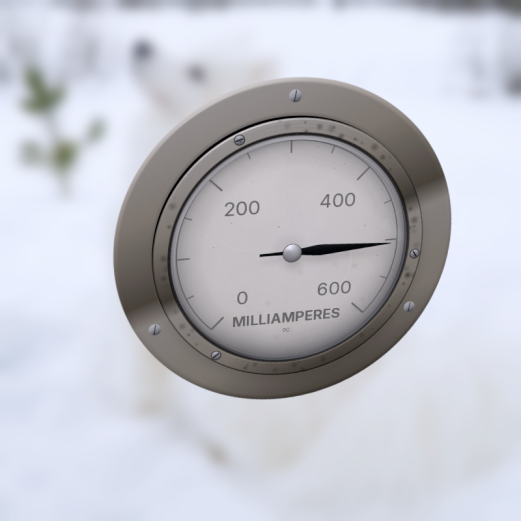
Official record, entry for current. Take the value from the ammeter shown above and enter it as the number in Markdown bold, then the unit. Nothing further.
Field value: **500** mA
